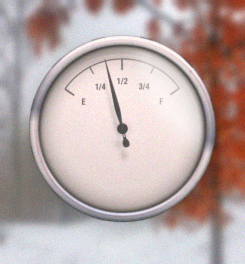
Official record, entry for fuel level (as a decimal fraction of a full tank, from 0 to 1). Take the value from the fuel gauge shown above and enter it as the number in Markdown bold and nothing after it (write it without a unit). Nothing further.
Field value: **0.375**
